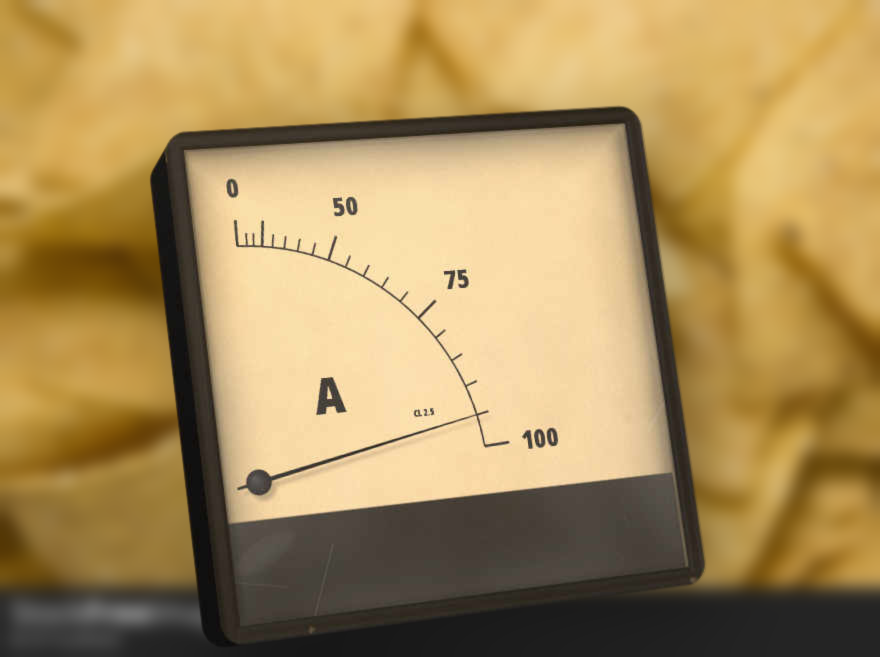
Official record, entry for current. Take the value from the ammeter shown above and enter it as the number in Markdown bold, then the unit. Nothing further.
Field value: **95** A
